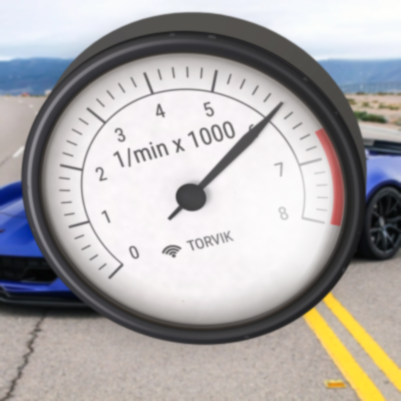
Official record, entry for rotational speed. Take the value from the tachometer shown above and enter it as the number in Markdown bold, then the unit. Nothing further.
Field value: **6000** rpm
